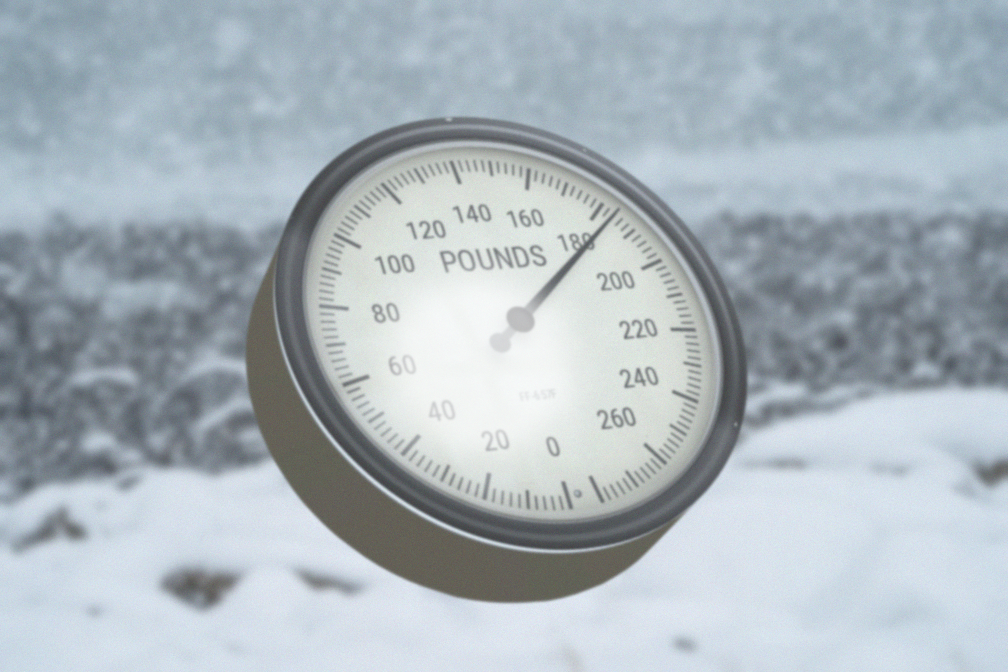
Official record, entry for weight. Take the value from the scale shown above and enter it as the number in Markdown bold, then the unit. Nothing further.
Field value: **184** lb
